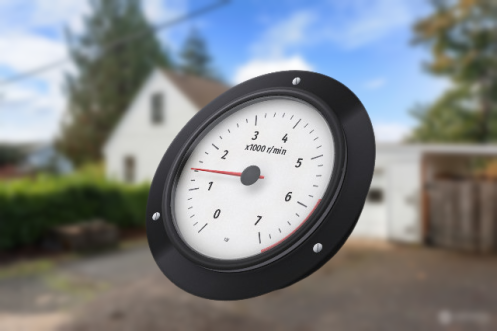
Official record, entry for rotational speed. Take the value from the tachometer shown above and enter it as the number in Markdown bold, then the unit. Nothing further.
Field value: **1400** rpm
